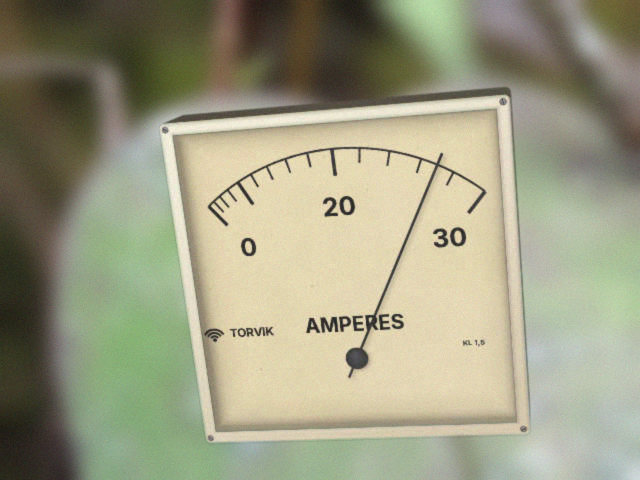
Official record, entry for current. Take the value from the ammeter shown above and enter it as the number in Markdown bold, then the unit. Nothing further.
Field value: **27** A
